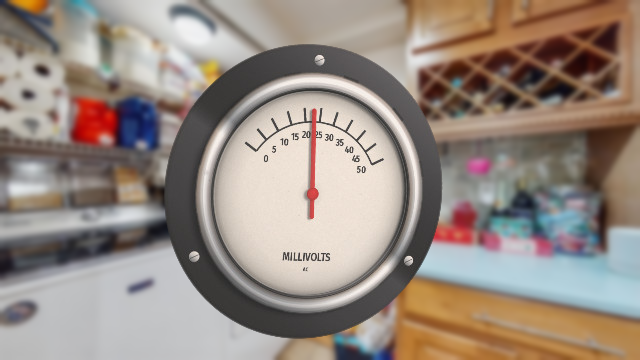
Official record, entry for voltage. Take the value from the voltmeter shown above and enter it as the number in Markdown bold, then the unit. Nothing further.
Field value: **22.5** mV
